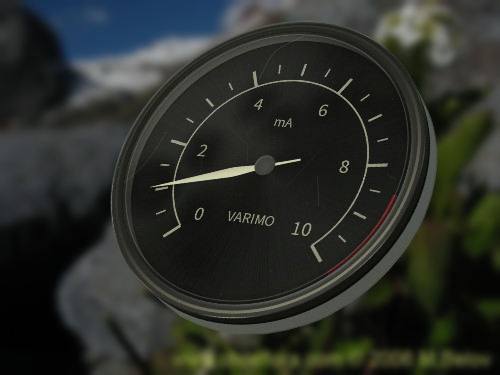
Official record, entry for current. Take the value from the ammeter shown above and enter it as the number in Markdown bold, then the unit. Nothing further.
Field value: **1** mA
